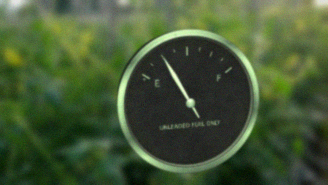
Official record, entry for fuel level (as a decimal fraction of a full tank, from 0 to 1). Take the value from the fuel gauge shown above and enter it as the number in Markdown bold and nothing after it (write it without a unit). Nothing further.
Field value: **0.25**
